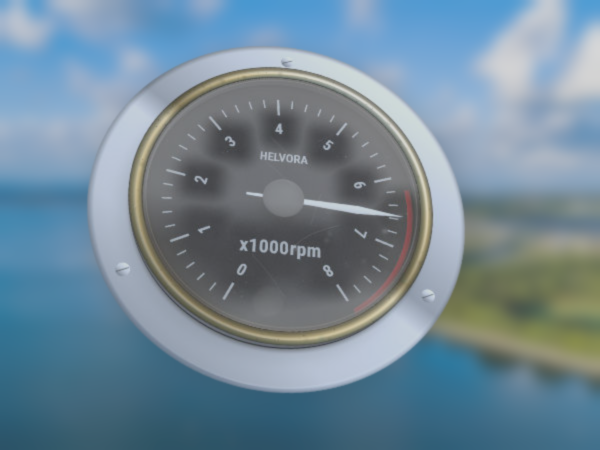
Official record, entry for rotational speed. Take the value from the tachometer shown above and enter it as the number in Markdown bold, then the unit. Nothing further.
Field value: **6600** rpm
